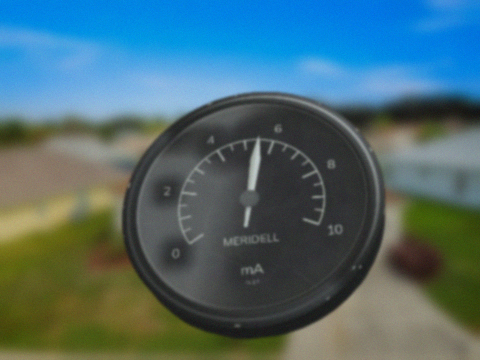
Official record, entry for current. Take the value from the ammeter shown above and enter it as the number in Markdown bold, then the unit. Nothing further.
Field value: **5.5** mA
